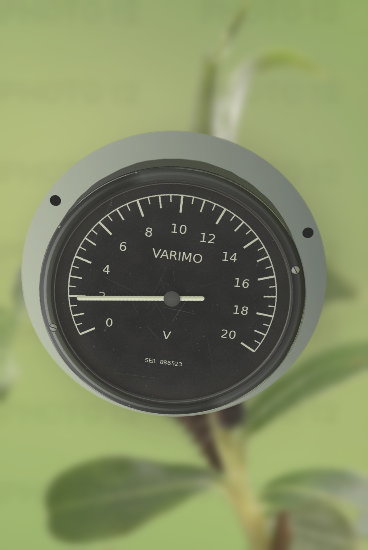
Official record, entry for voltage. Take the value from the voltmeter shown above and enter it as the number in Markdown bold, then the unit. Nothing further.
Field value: **2** V
